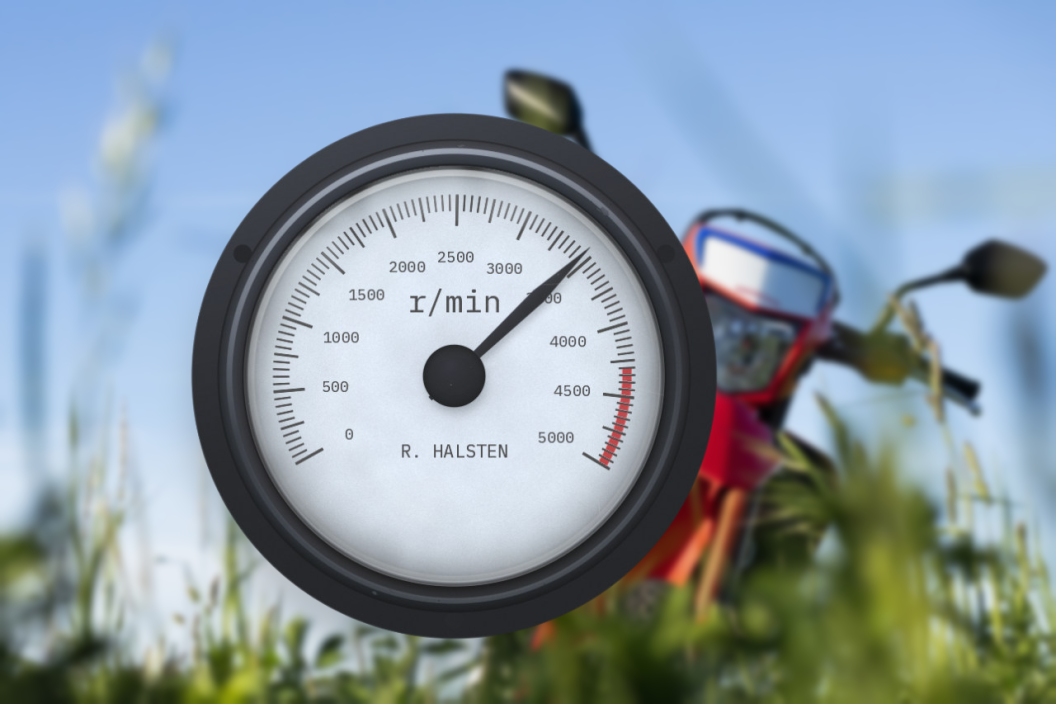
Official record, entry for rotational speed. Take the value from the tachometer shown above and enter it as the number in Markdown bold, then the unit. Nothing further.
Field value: **3450** rpm
